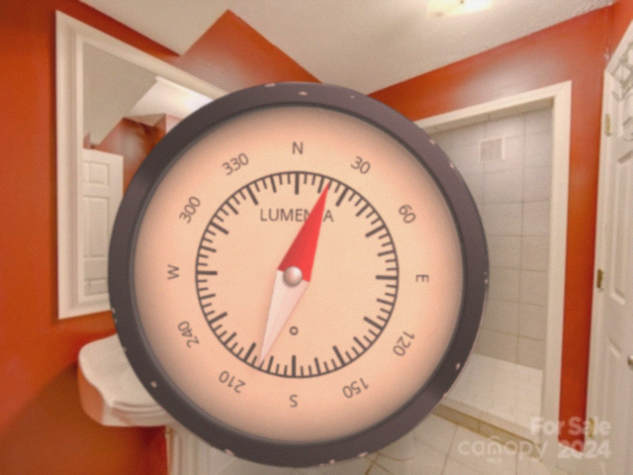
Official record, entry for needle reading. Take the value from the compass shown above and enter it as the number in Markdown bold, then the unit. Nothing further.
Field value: **20** °
